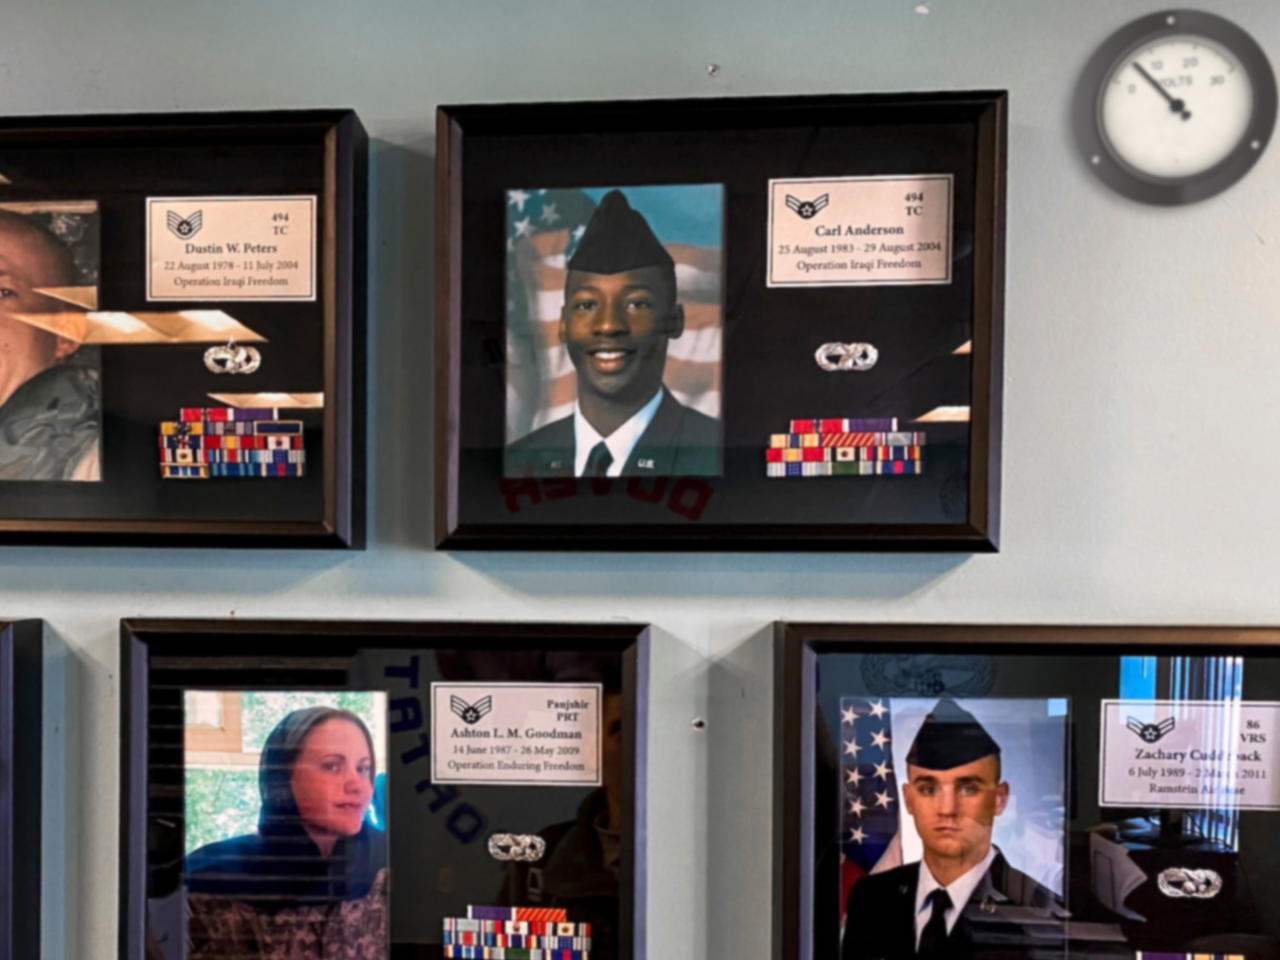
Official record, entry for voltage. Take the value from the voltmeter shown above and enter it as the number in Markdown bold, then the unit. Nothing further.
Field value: **5** V
